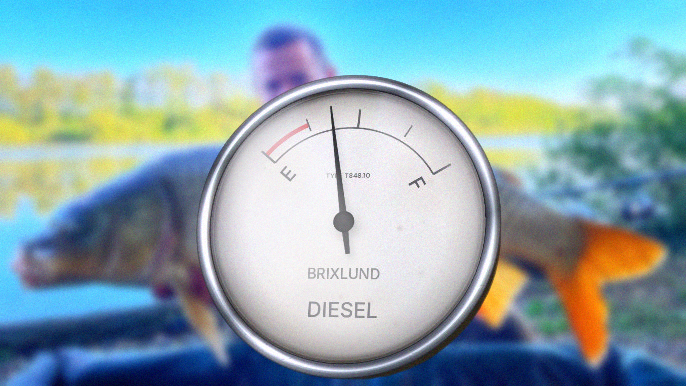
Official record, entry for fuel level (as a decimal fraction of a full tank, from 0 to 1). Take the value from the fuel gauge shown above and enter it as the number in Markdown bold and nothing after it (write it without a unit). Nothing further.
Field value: **0.375**
